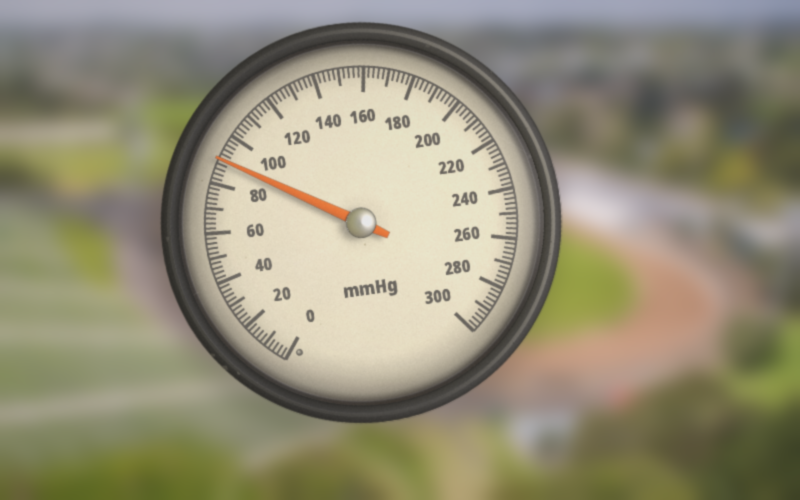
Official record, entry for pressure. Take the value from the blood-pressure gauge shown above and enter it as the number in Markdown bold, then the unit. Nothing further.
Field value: **90** mmHg
